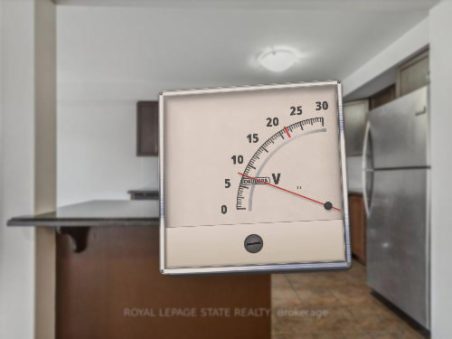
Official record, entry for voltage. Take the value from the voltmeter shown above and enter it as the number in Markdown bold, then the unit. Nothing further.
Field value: **7.5** V
